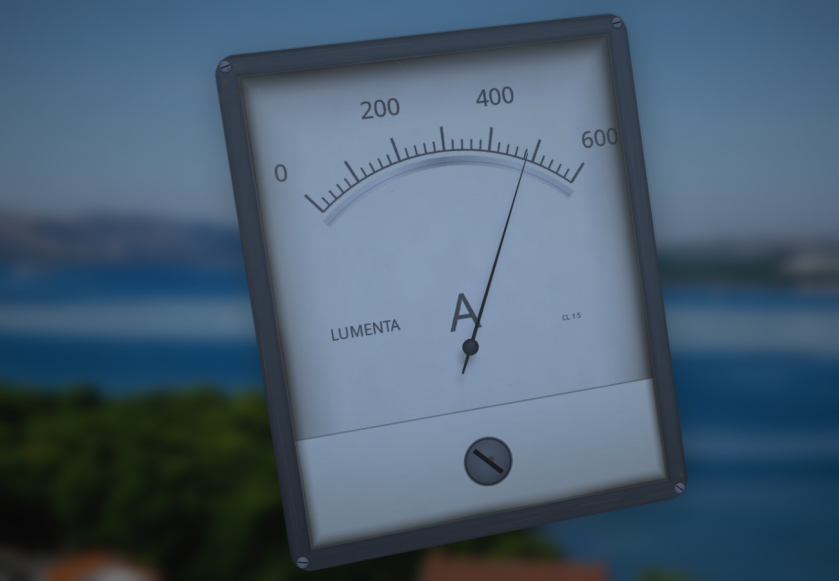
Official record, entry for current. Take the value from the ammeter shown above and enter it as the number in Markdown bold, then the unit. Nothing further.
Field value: **480** A
